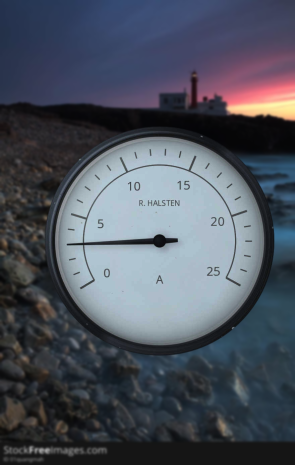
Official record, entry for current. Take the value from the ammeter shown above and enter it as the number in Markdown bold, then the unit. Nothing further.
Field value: **3** A
